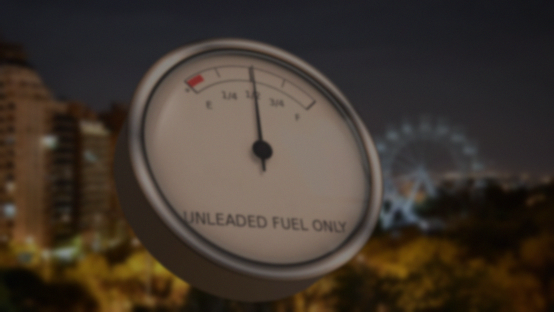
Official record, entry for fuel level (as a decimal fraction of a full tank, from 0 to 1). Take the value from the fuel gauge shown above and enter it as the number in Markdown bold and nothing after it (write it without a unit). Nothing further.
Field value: **0.5**
